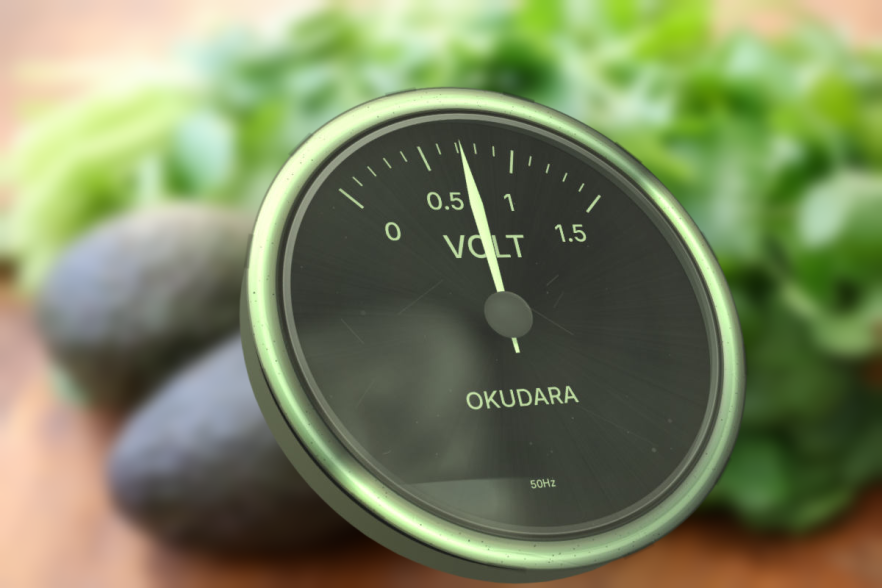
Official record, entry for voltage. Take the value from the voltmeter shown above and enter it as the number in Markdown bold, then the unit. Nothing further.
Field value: **0.7** V
